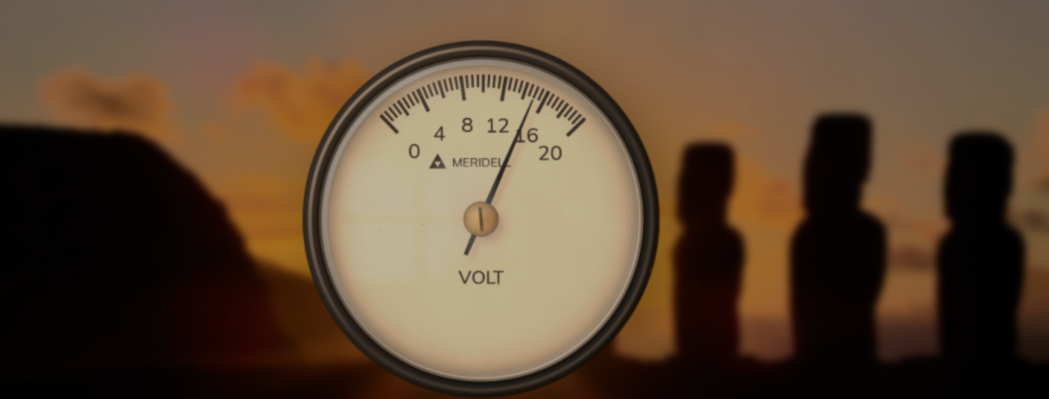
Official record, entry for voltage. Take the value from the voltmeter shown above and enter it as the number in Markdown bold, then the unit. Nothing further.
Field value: **15** V
